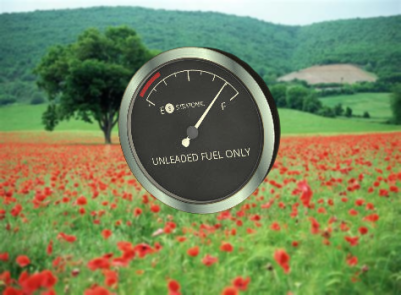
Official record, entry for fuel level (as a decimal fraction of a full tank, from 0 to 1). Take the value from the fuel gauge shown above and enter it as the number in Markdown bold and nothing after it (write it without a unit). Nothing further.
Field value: **0.875**
